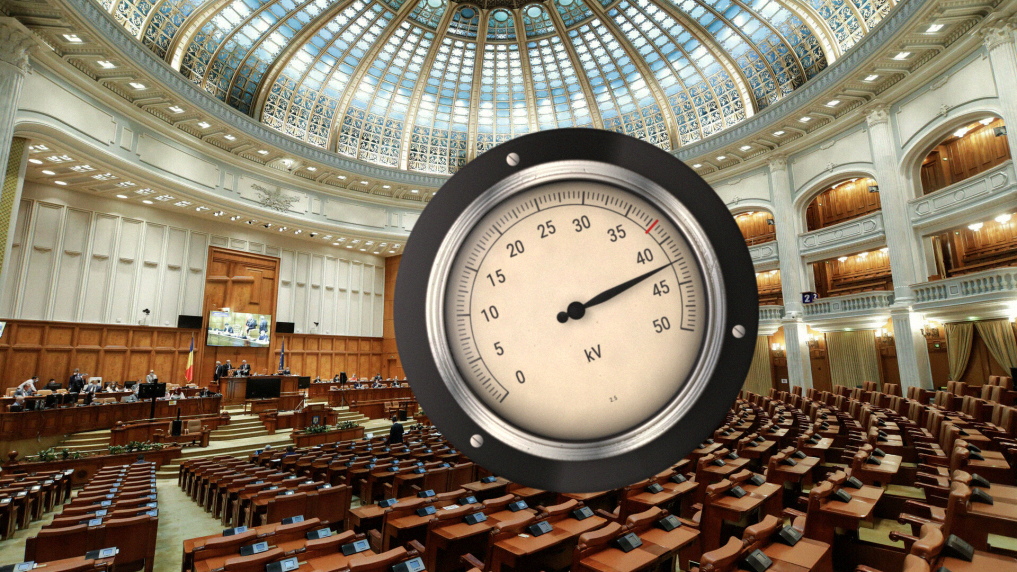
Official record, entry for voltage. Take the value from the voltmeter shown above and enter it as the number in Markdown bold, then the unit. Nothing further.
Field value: **42.5** kV
